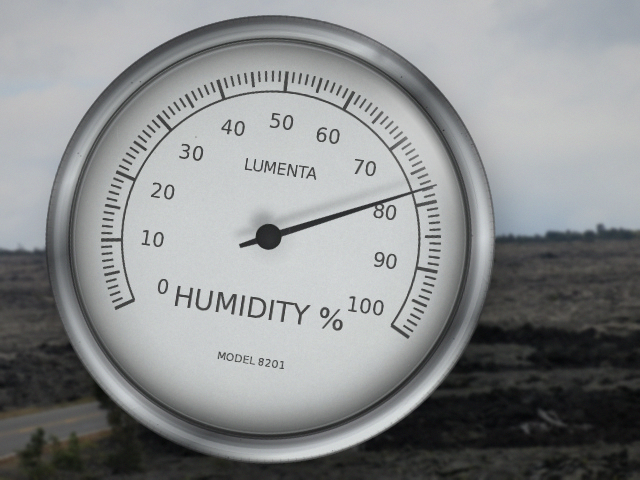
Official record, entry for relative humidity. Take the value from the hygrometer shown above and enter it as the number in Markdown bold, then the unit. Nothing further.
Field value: **78** %
